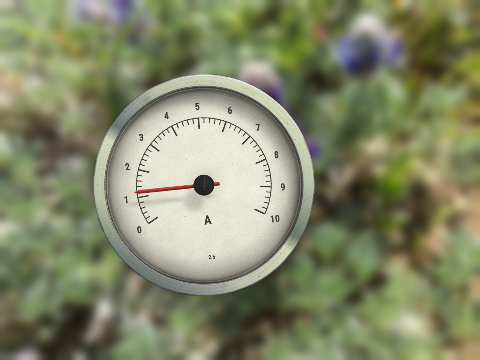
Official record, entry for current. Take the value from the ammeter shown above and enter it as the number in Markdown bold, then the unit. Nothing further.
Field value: **1.2** A
